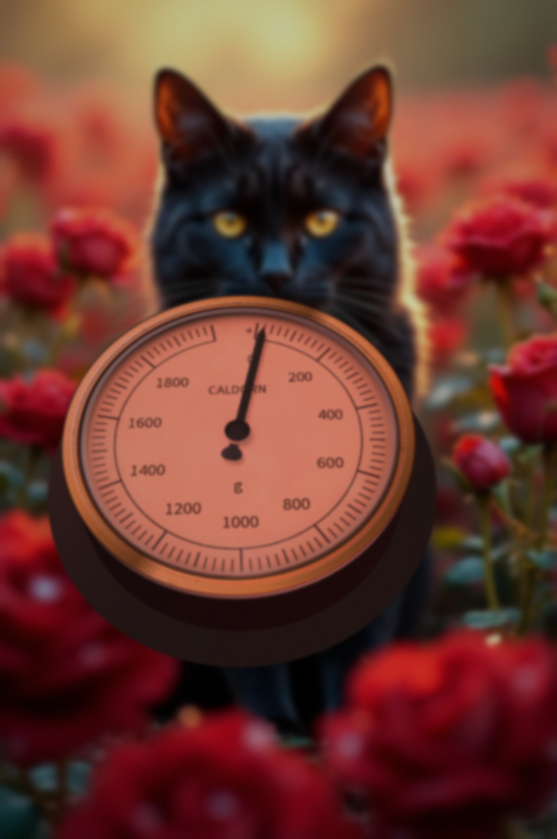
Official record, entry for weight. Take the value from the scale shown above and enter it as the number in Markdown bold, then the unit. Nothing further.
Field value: **20** g
